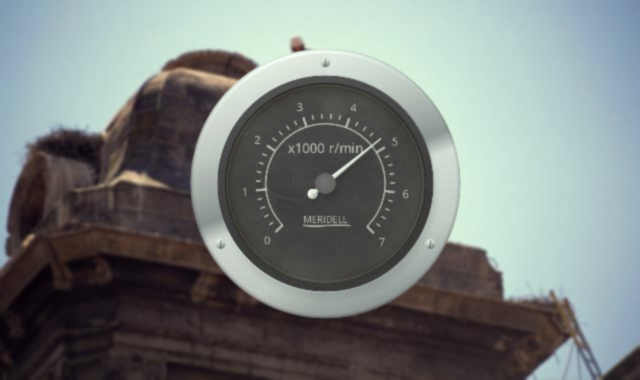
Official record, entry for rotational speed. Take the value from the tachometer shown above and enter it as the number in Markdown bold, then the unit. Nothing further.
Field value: **4800** rpm
